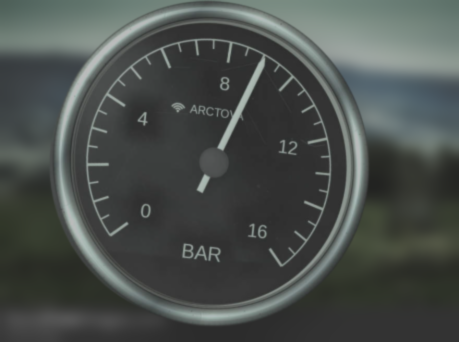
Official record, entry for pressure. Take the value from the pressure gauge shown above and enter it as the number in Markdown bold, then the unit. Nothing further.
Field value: **9** bar
